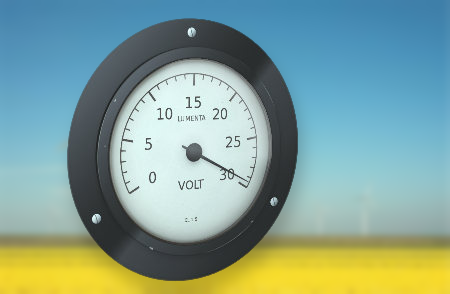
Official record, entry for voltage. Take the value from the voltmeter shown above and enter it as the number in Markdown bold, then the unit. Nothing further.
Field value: **29.5** V
